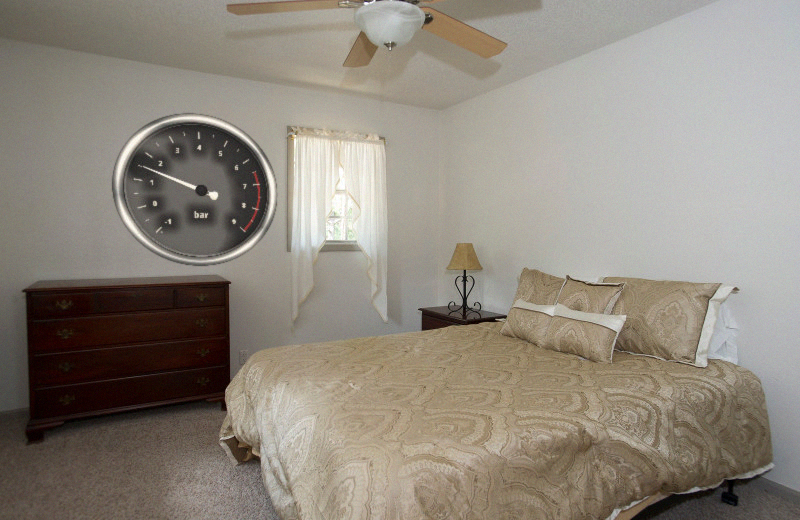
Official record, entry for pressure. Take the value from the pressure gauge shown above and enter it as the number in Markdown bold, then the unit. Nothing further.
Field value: **1.5** bar
